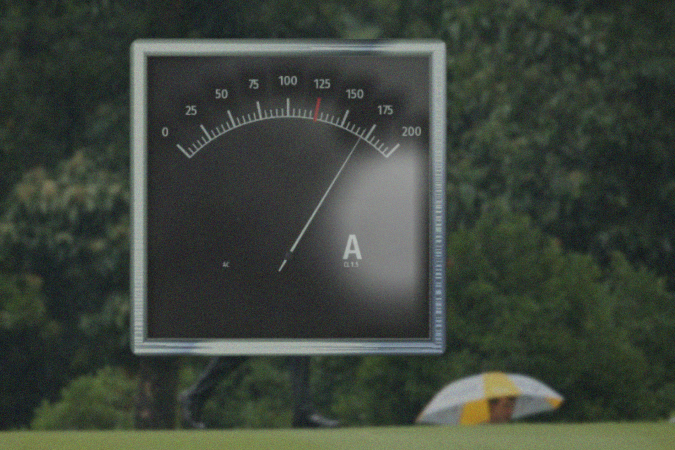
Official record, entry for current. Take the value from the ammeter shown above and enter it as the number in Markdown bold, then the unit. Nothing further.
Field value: **170** A
